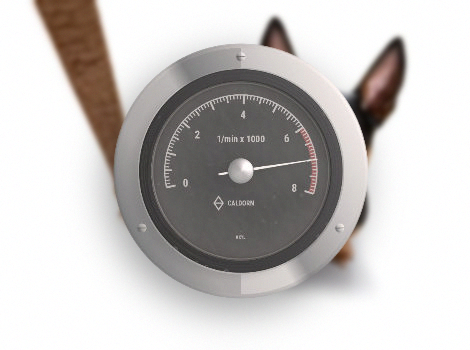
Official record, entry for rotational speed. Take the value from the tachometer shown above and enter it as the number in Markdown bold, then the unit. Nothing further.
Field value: **7000** rpm
